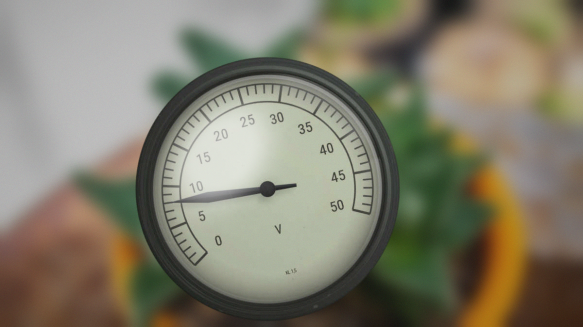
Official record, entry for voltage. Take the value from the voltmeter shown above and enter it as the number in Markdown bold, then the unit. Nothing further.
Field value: **8** V
